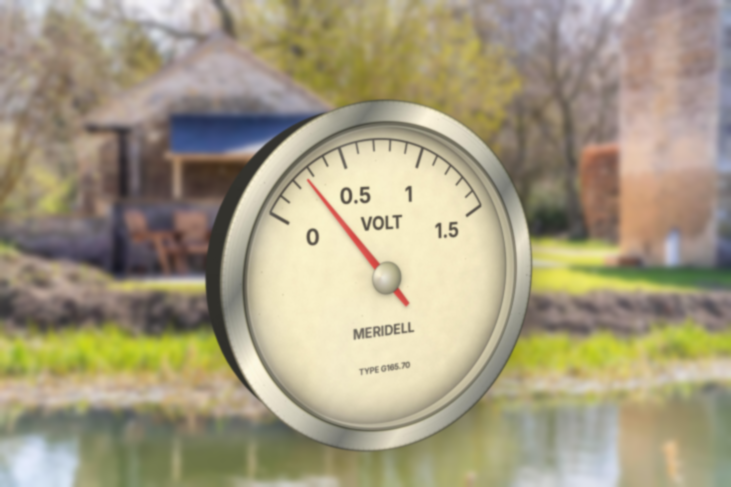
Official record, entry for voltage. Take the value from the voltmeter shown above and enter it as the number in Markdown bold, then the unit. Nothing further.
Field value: **0.25** V
